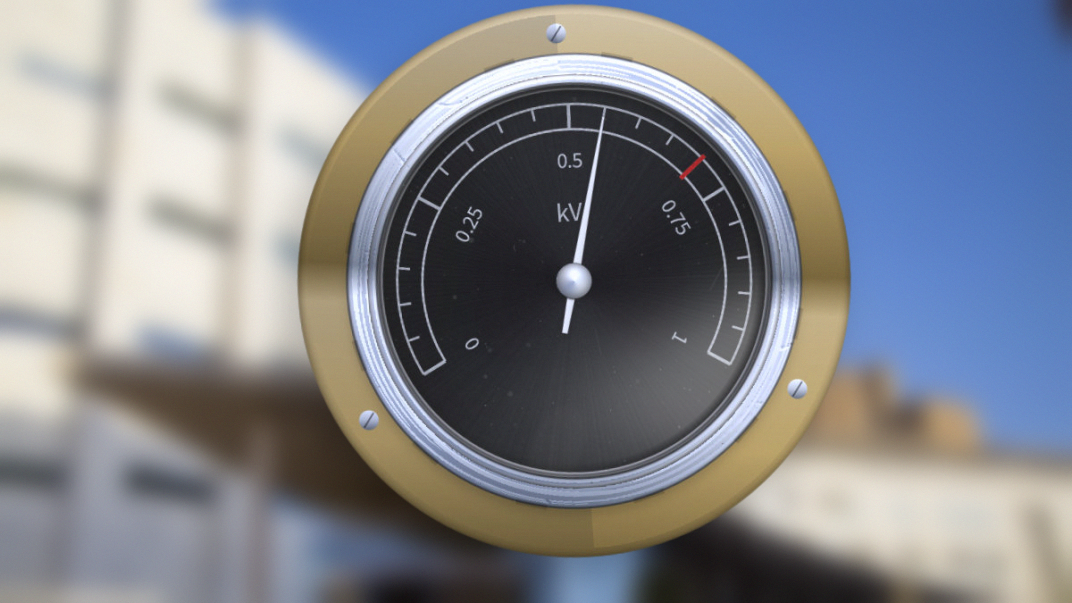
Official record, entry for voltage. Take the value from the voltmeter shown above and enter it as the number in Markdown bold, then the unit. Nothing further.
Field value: **0.55** kV
